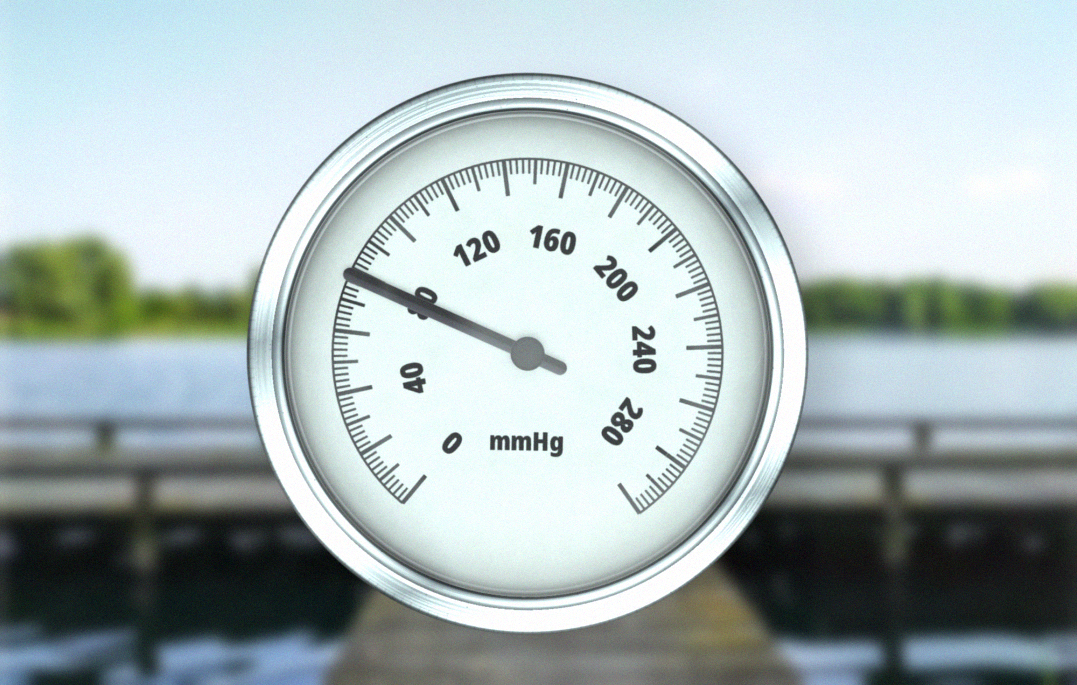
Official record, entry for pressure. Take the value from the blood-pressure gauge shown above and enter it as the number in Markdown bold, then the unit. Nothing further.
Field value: **78** mmHg
